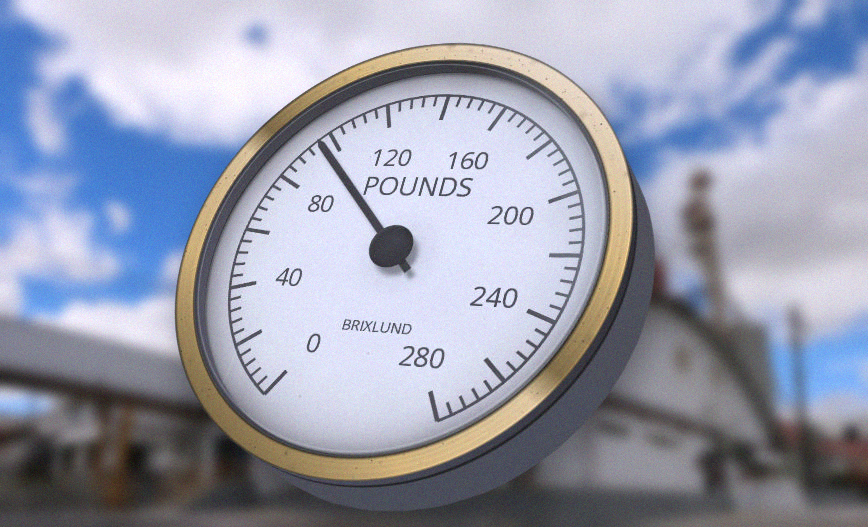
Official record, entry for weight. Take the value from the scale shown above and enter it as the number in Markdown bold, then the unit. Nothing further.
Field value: **96** lb
